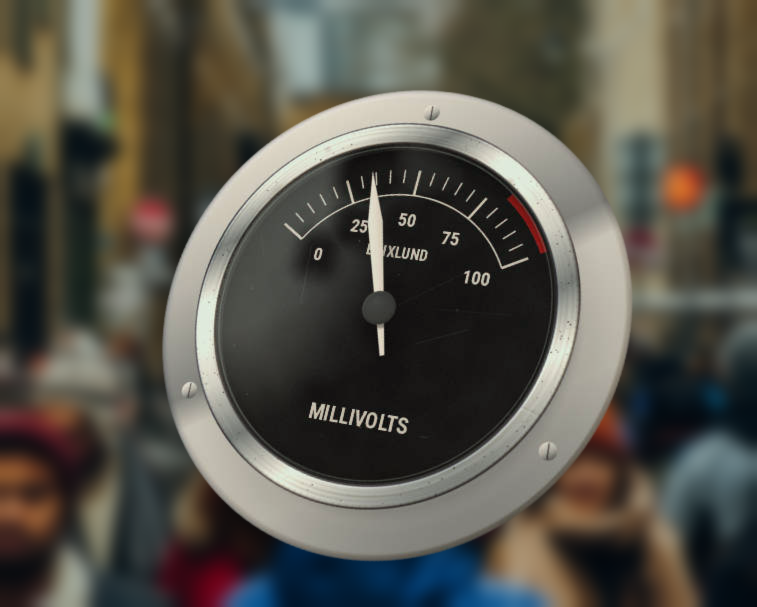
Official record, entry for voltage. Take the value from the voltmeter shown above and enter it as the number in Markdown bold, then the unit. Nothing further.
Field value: **35** mV
